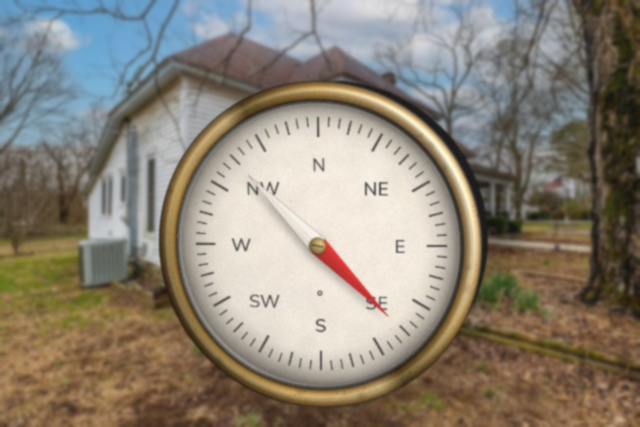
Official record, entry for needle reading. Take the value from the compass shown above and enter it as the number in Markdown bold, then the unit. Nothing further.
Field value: **135** °
